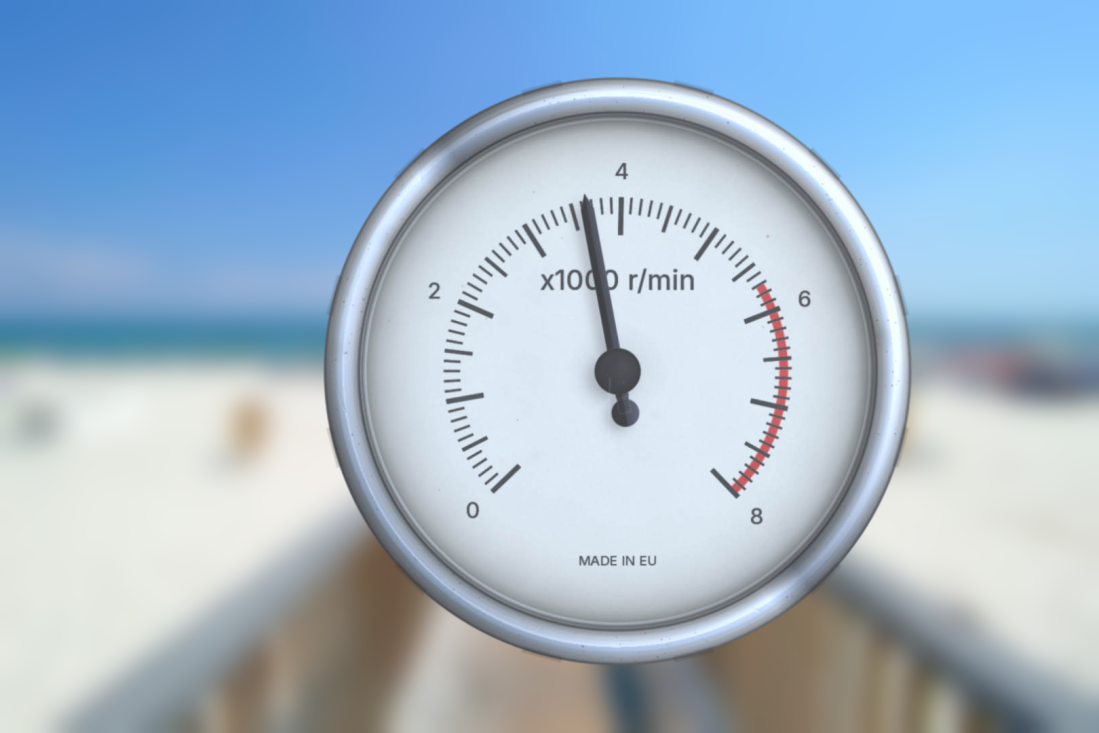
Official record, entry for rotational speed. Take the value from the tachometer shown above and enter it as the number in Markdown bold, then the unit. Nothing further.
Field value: **3650** rpm
